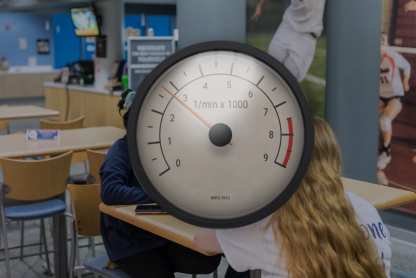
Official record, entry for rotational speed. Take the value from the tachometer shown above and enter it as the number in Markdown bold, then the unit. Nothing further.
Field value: **2750** rpm
